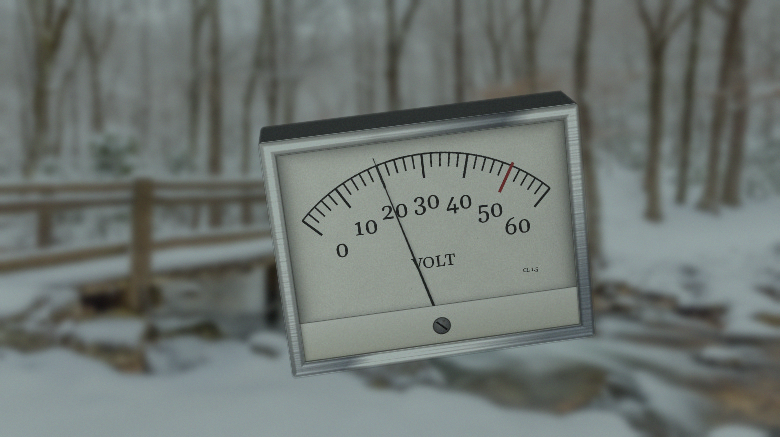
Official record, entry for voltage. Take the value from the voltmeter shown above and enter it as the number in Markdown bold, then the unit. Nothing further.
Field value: **20** V
